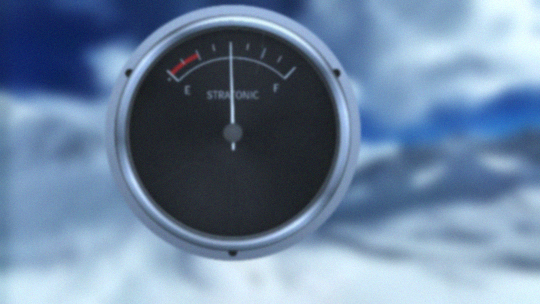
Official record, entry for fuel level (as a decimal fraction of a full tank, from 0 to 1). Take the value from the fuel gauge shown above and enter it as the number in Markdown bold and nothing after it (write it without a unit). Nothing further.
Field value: **0.5**
